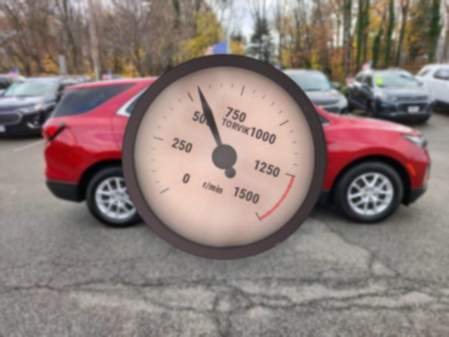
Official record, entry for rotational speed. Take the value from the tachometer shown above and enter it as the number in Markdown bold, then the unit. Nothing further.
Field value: **550** rpm
